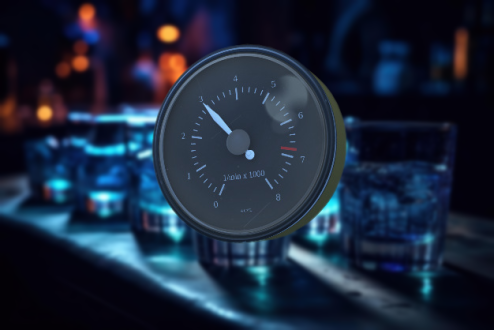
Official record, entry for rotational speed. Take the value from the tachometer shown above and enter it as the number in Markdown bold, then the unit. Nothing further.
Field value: **3000** rpm
